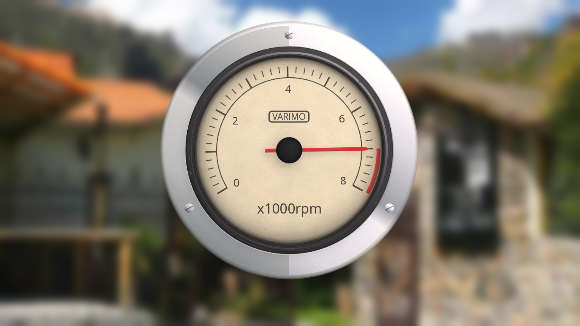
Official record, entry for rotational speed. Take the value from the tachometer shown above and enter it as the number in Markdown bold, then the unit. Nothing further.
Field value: **7000** rpm
